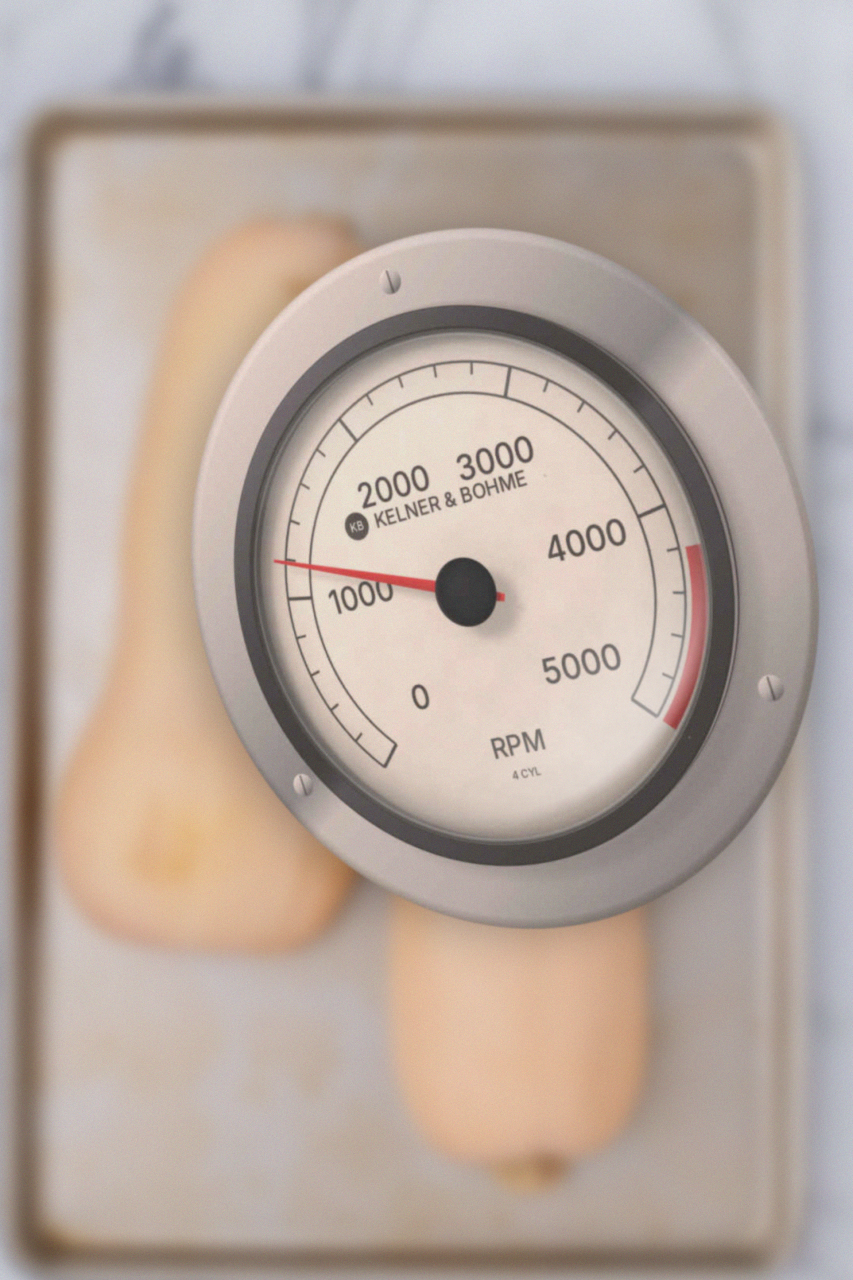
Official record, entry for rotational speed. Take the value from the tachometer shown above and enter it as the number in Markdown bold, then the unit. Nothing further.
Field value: **1200** rpm
